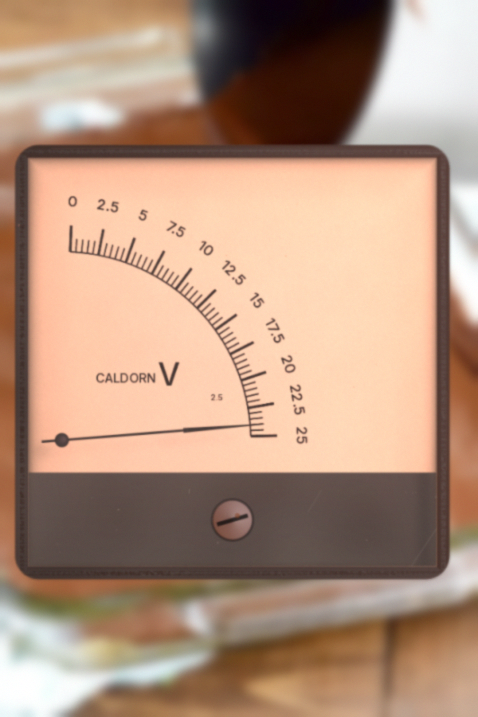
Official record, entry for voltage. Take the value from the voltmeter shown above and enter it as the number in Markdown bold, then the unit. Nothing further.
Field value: **24** V
